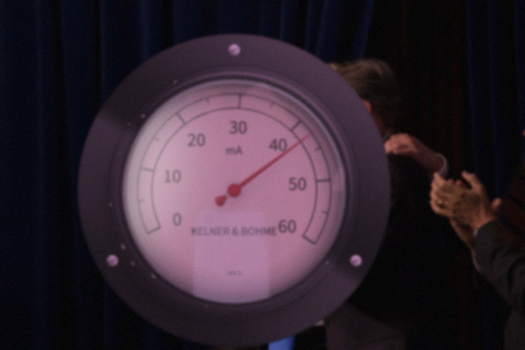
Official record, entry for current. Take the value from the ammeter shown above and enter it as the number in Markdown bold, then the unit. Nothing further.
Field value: **42.5** mA
